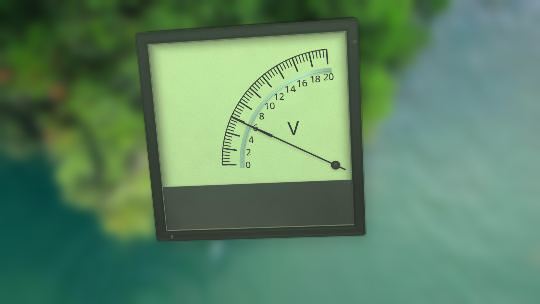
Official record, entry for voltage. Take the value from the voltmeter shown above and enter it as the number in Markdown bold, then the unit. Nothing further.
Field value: **6** V
